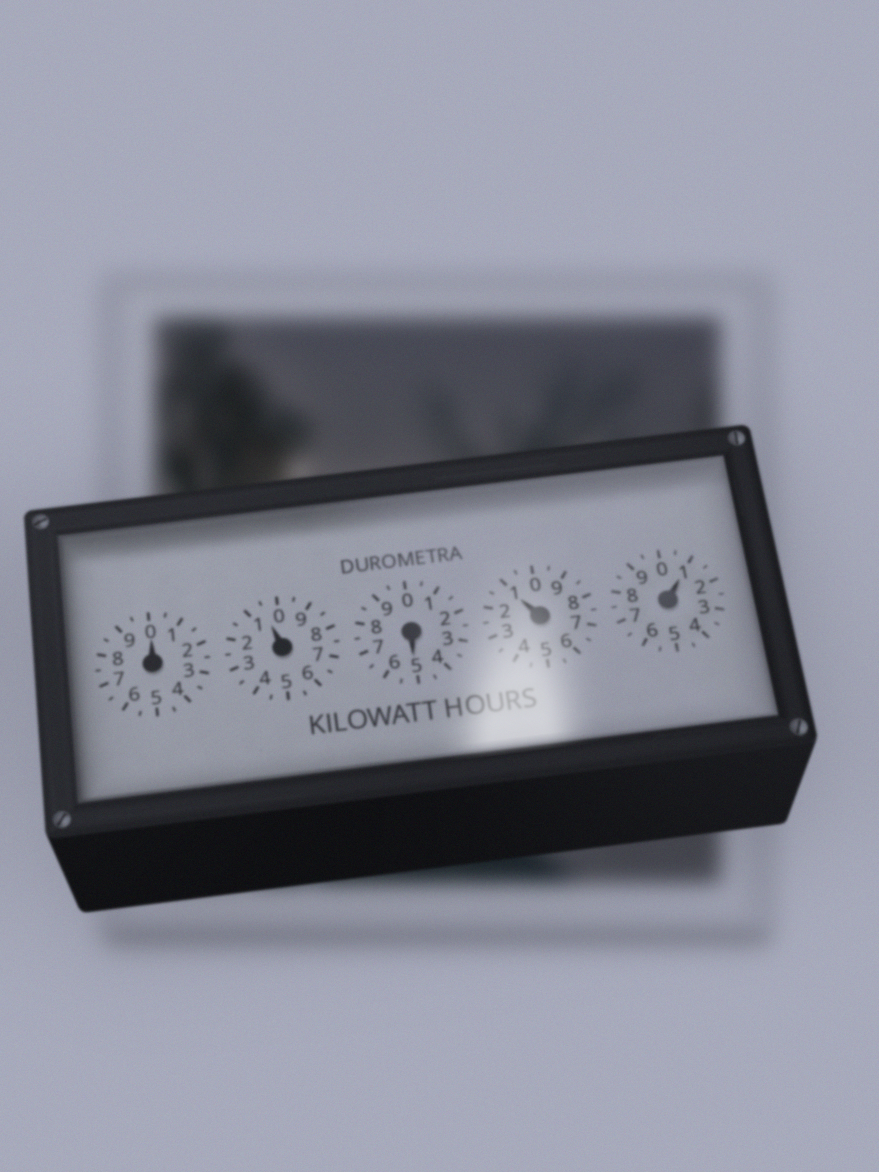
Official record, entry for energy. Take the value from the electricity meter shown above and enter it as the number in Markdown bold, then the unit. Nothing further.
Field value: **511** kWh
